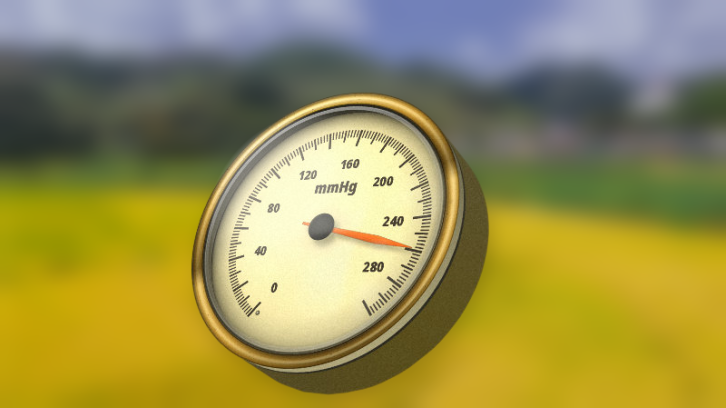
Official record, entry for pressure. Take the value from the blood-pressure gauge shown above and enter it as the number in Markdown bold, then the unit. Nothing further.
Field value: **260** mmHg
